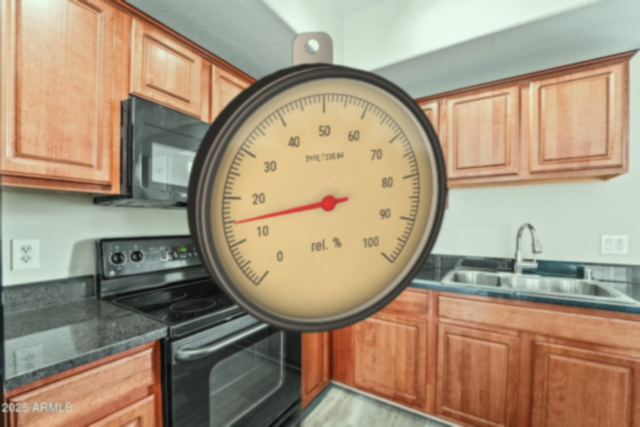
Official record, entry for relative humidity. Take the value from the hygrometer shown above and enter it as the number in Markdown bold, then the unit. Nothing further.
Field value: **15** %
